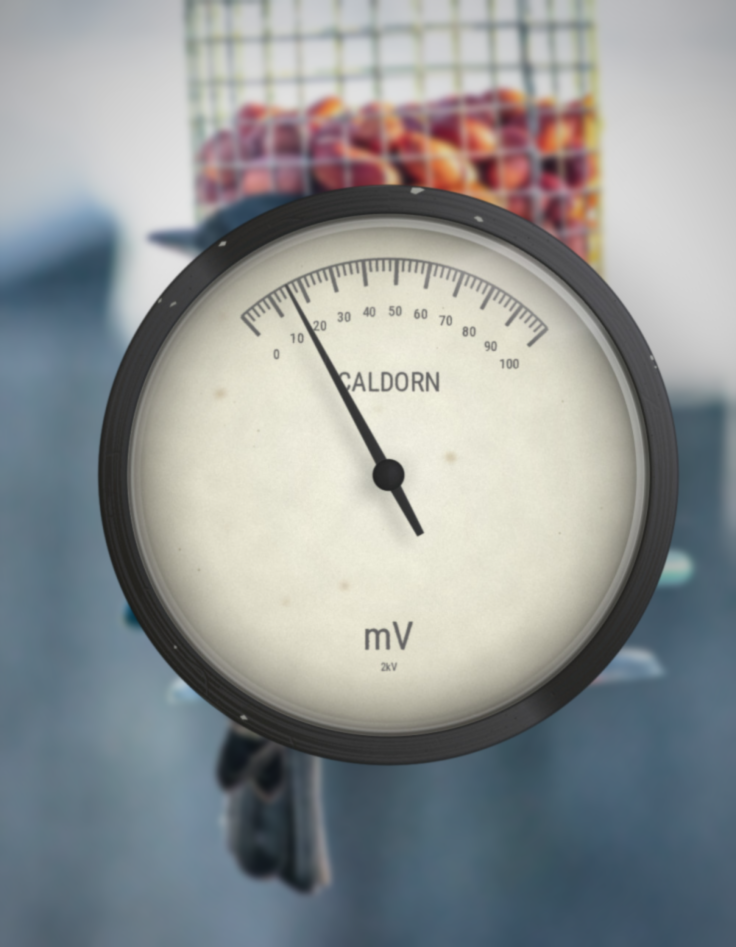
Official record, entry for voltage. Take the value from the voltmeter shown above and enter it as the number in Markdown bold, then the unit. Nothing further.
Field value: **16** mV
